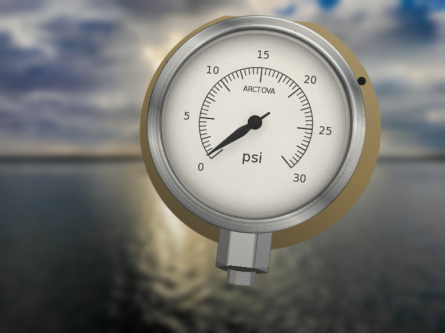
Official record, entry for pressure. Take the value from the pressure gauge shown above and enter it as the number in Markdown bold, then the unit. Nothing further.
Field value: **0.5** psi
